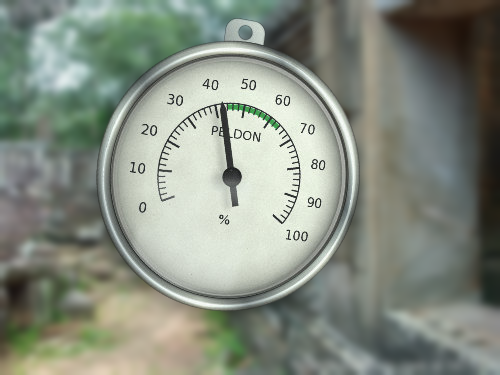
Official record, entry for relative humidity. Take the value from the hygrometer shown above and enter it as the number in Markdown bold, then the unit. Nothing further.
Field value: **42** %
